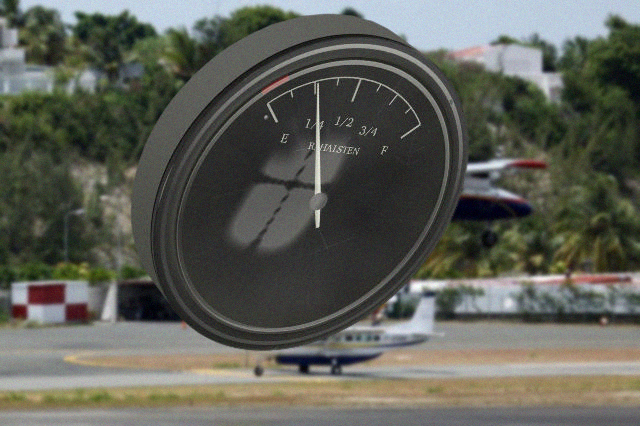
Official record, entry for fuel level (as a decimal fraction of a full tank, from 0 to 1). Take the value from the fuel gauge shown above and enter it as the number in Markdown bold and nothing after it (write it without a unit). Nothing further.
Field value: **0.25**
